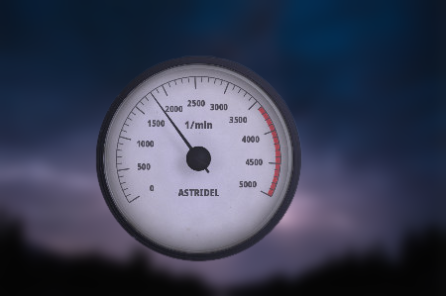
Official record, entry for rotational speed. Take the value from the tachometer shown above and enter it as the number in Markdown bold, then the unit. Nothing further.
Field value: **1800** rpm
